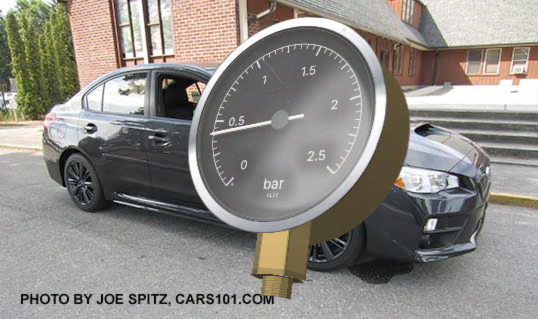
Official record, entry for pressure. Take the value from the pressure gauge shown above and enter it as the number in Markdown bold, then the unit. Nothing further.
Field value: **0.4** bar
